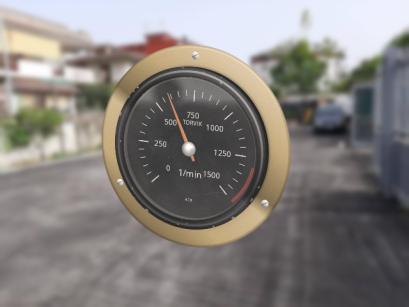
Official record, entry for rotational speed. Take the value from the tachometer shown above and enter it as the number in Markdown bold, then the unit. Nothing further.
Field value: **600** rpm
